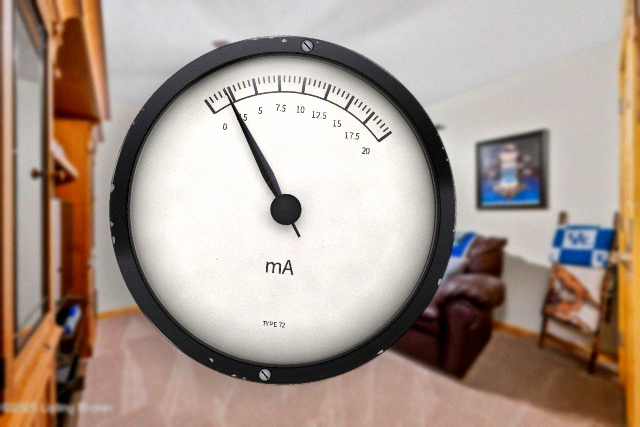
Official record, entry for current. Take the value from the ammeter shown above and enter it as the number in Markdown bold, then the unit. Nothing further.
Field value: **2** mA
